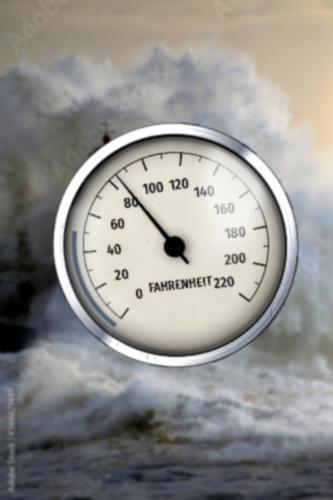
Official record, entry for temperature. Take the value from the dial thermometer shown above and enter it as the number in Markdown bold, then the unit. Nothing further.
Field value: **85** °F
